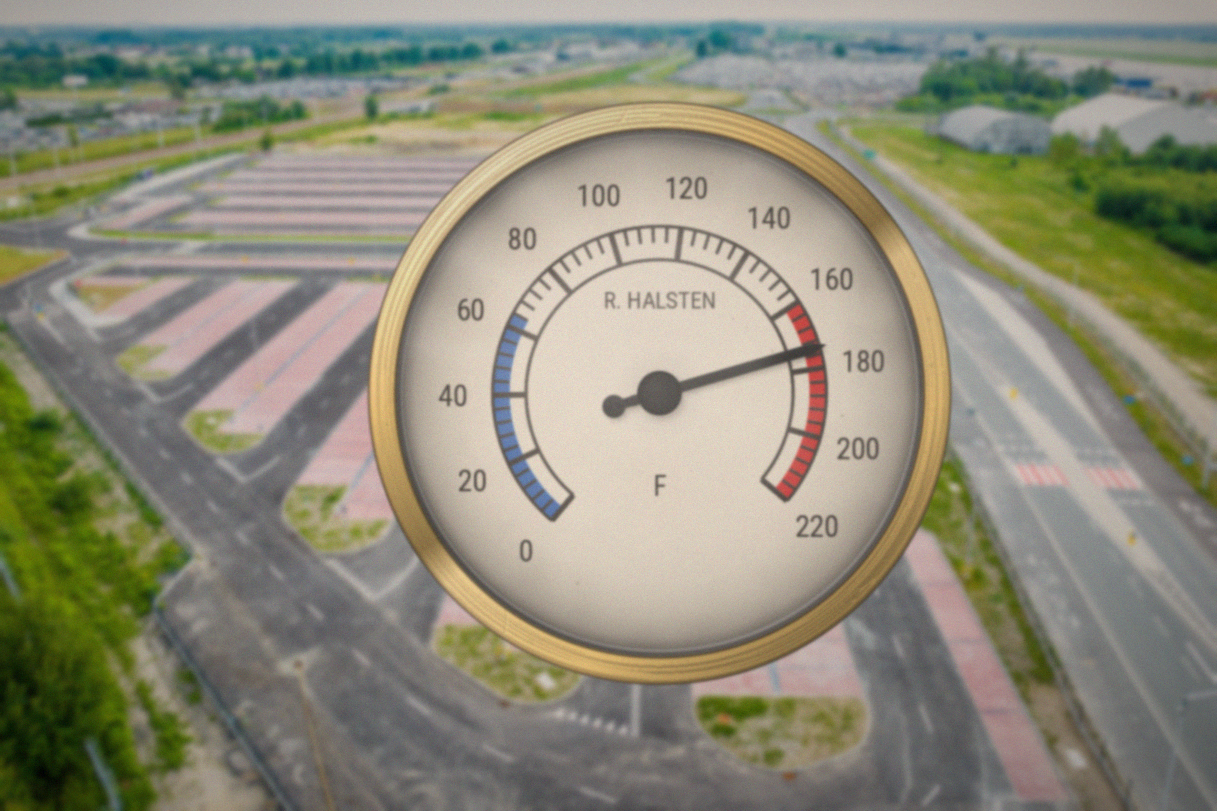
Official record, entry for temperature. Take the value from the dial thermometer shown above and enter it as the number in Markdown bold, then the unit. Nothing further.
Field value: **174** °F
